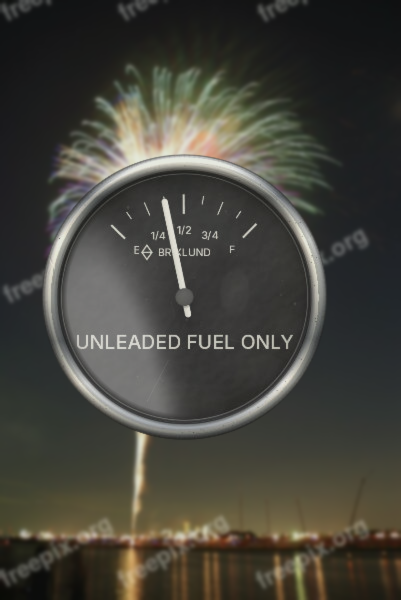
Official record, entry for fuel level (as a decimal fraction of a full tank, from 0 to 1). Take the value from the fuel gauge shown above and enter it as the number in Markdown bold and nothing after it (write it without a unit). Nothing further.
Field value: **0.375**
